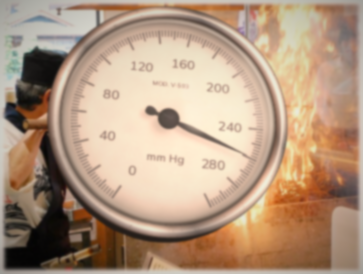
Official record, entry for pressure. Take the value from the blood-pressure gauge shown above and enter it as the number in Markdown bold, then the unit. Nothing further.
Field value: **260** mmHg
